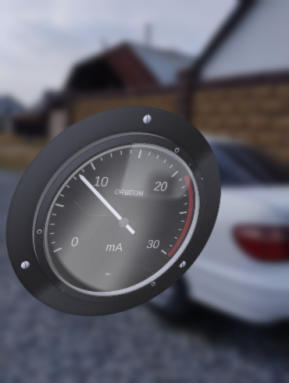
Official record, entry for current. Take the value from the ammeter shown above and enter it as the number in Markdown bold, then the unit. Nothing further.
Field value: **8.5** mA
